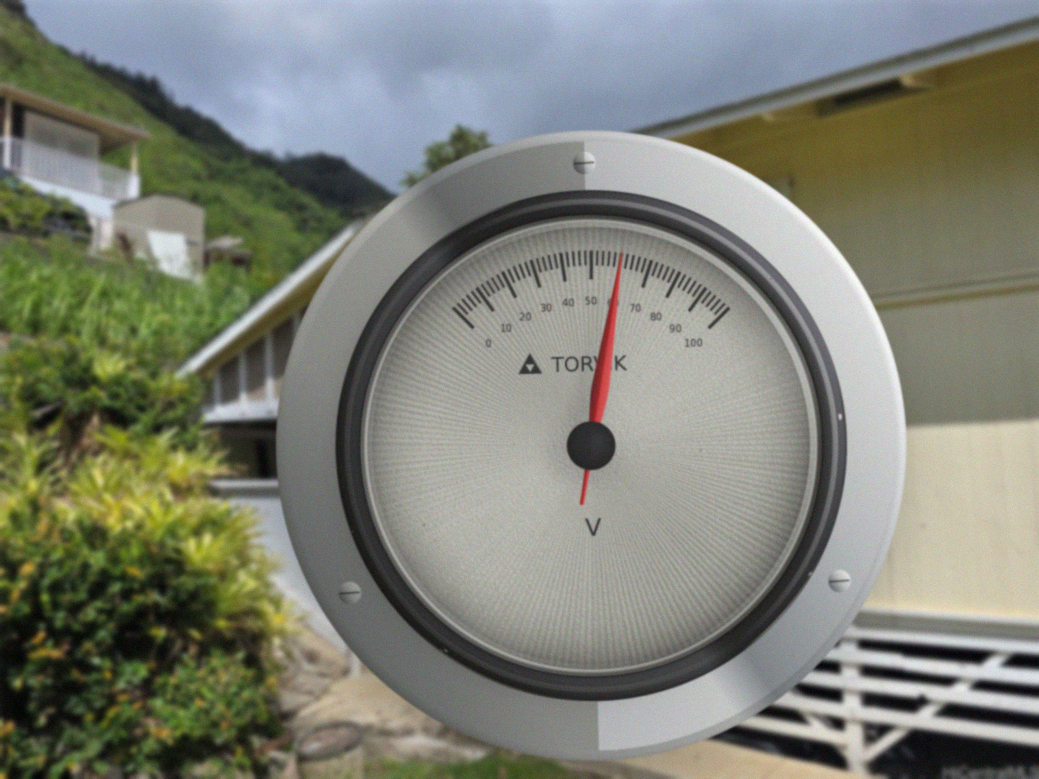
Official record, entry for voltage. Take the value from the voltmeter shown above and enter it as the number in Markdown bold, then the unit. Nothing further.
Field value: **60** V
